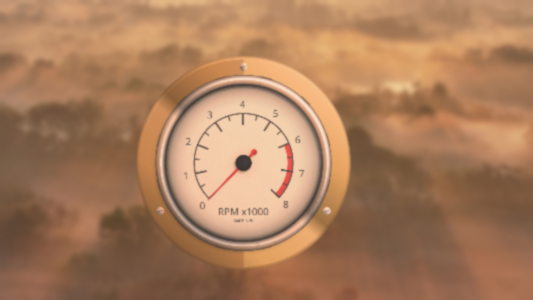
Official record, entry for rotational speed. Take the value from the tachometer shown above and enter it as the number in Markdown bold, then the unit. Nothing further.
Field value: **0** rpm
